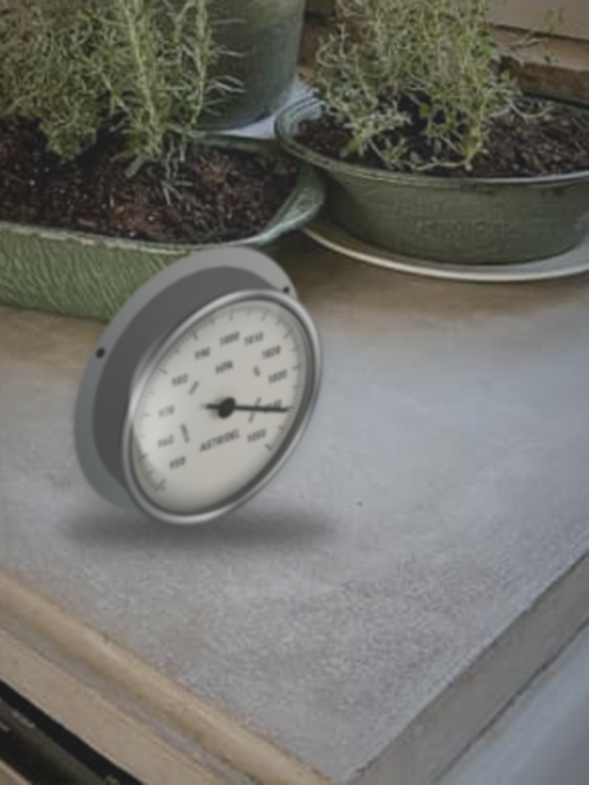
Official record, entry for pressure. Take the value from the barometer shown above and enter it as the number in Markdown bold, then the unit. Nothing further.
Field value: **1040** hPa
